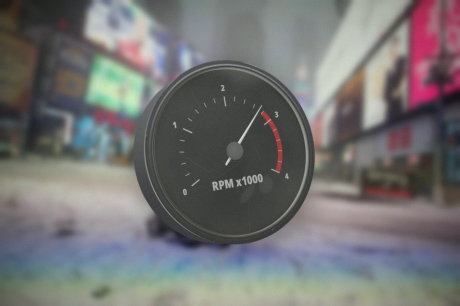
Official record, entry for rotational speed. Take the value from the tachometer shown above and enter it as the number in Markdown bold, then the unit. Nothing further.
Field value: **2700** rpm
